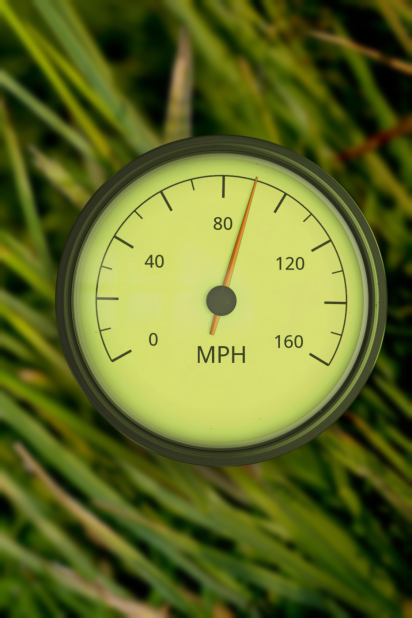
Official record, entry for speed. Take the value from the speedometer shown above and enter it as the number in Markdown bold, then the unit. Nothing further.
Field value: **90** mph
